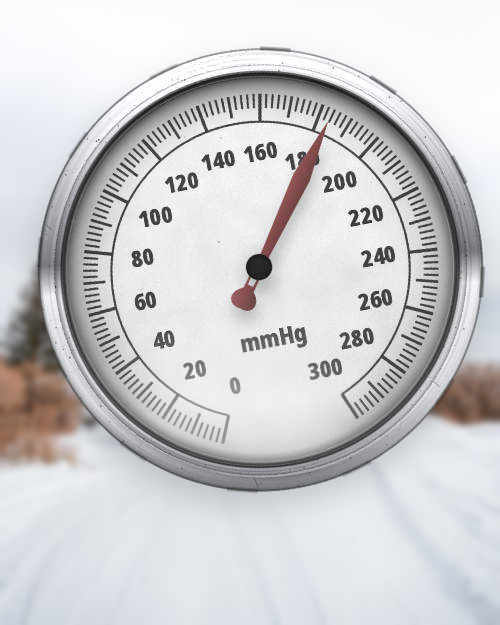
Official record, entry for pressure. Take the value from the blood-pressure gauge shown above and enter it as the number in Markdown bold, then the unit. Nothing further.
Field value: **184** mmHg
